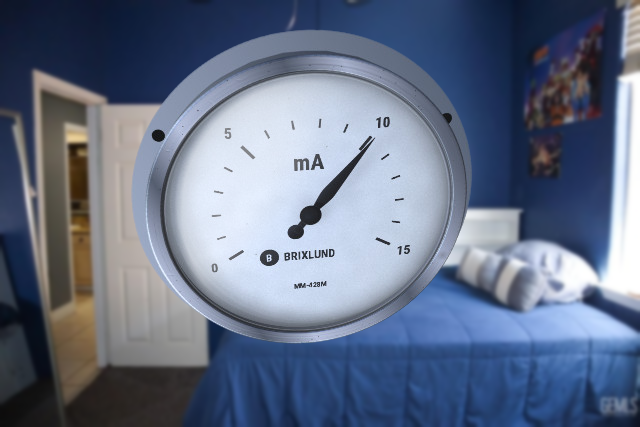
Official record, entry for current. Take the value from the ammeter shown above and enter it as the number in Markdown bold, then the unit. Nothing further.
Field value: **10** mA
